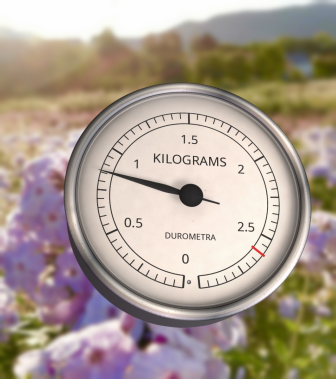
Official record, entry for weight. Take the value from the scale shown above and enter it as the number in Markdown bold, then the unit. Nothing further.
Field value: **0.85** kg
